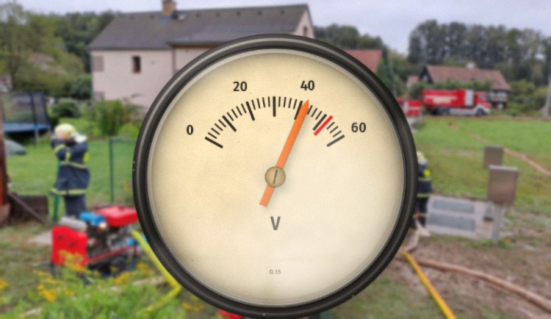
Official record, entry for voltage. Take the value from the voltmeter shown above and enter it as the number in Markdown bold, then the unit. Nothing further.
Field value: **42** V
